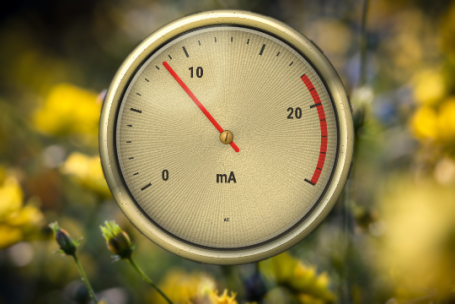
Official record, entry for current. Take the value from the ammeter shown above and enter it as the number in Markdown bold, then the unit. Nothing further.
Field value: **8.5** mA
